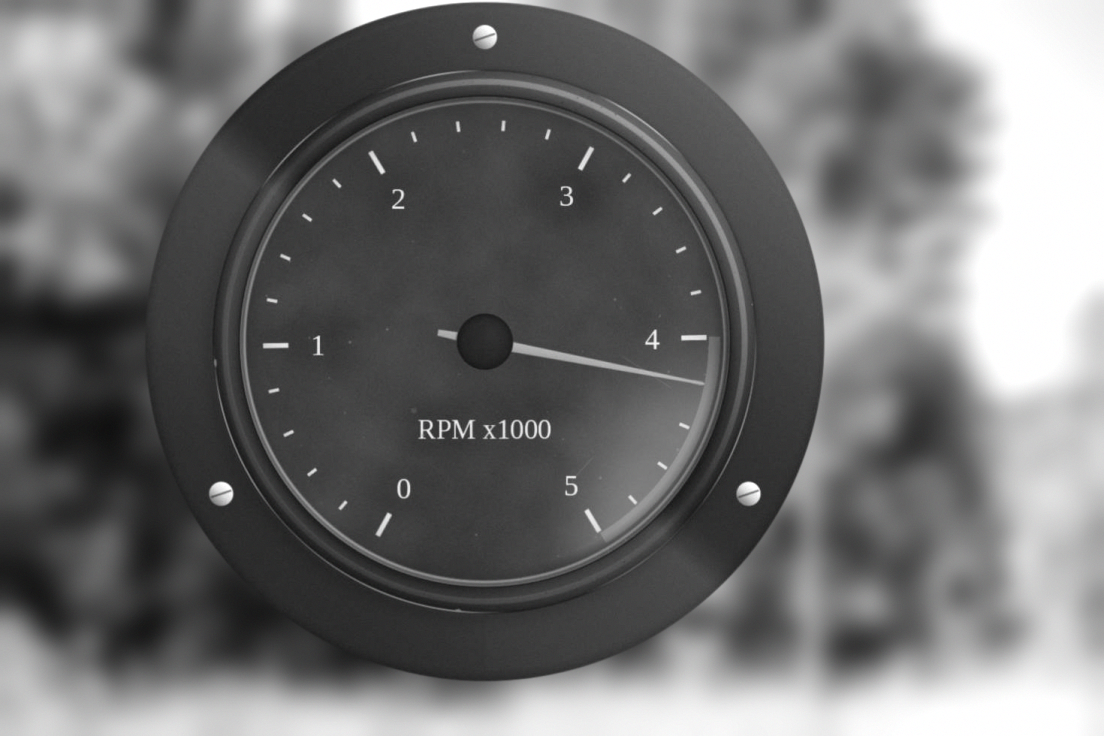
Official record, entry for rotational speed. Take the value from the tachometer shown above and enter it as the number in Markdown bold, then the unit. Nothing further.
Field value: **4200** rpm
